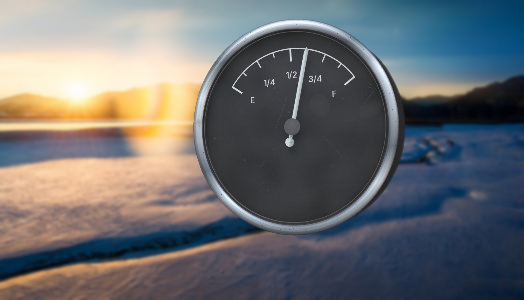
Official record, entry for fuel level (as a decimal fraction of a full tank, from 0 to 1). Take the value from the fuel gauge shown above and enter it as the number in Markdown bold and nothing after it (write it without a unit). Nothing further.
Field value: **0.625**
